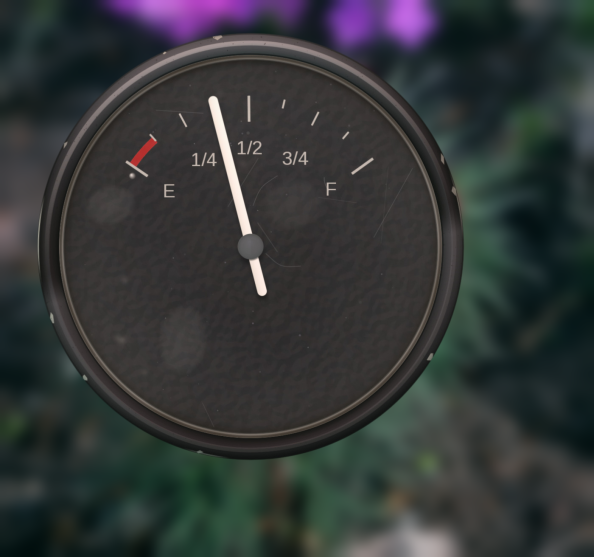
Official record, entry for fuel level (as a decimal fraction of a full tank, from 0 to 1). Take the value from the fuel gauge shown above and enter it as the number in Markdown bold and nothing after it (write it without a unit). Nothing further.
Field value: **0.375**
